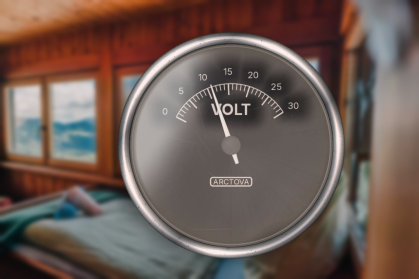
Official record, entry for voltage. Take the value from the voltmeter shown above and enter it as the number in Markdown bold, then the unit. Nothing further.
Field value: **11** V
